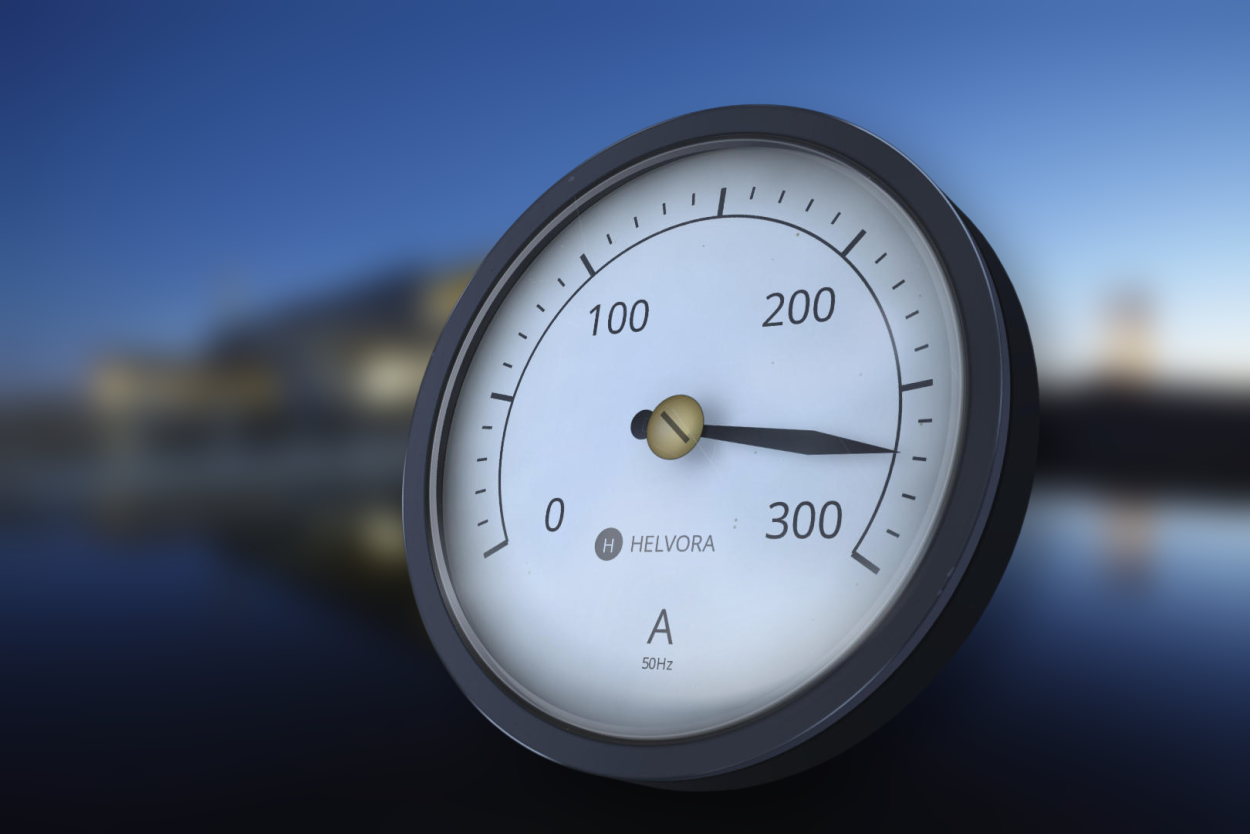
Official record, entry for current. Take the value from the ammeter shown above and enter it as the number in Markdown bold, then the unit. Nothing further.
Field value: **270** A
